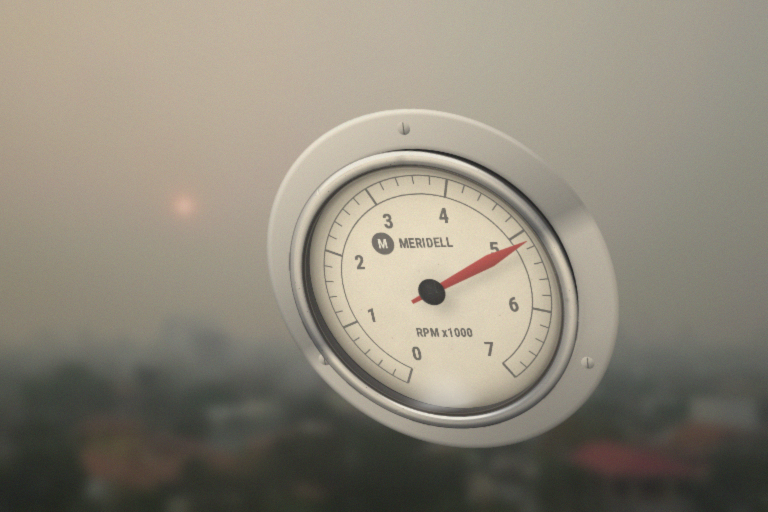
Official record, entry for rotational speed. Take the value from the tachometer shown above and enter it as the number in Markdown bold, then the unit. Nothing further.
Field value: **5100** rpm
